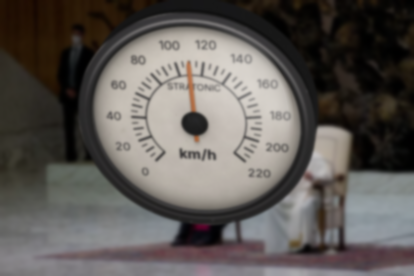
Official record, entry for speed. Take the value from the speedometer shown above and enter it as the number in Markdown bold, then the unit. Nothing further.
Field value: **110** km/h
